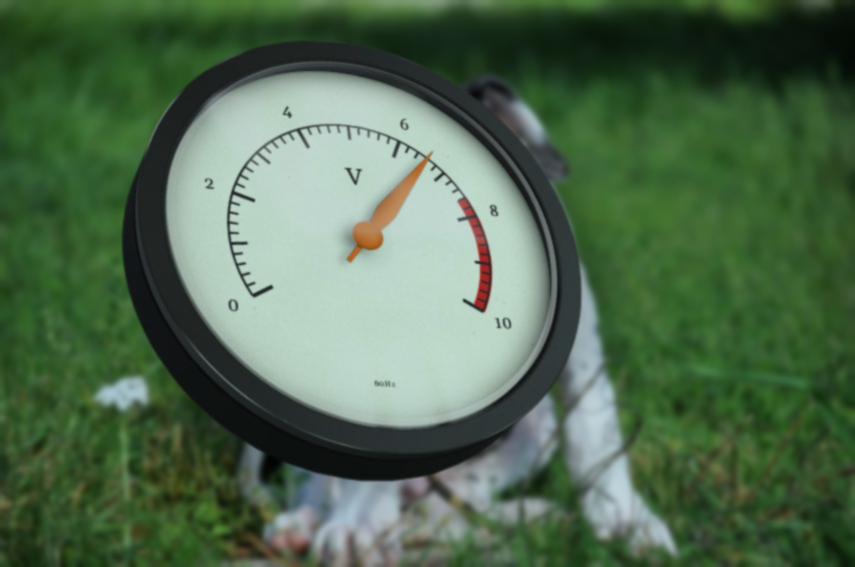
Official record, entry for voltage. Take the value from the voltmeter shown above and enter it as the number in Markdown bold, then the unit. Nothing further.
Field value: **6.6** V
